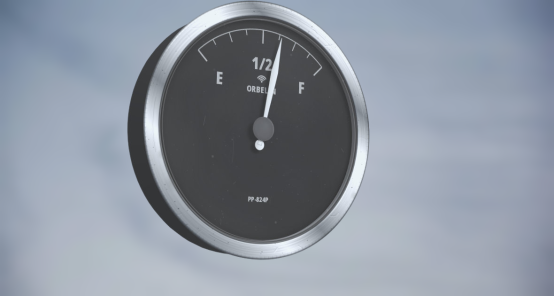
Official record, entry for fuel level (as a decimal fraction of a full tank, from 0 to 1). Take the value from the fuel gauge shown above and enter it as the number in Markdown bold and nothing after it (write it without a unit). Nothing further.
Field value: **0.625**
